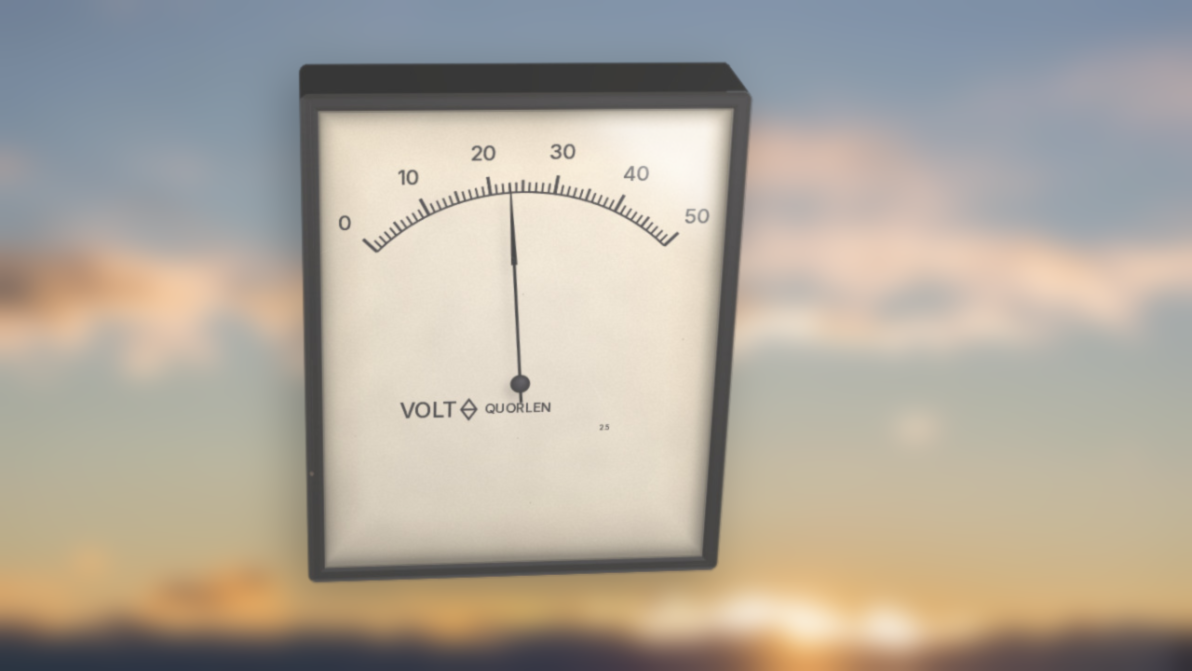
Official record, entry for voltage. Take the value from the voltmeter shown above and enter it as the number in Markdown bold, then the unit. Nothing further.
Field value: **23** V
